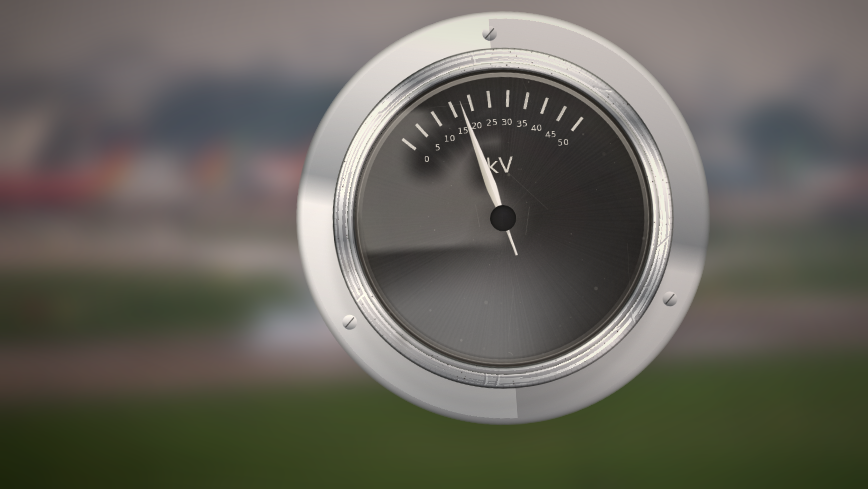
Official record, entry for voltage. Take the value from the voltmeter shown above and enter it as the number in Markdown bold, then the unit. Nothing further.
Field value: **17.5** kV
